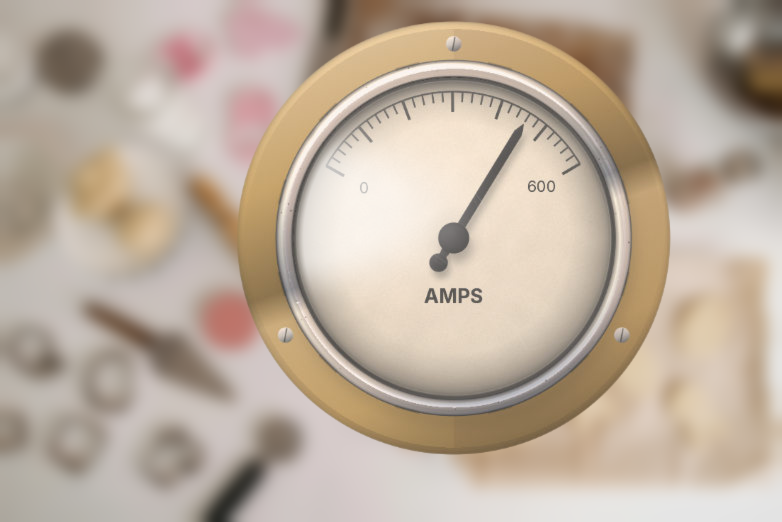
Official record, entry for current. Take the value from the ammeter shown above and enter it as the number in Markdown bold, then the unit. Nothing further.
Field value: **460** A
